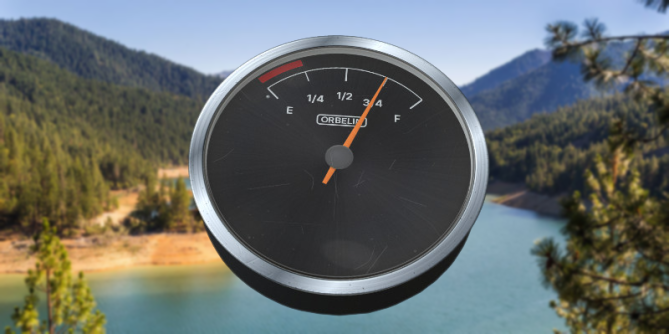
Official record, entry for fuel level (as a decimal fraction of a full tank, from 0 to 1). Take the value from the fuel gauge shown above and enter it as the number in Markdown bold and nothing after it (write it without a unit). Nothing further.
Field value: **0.75**
